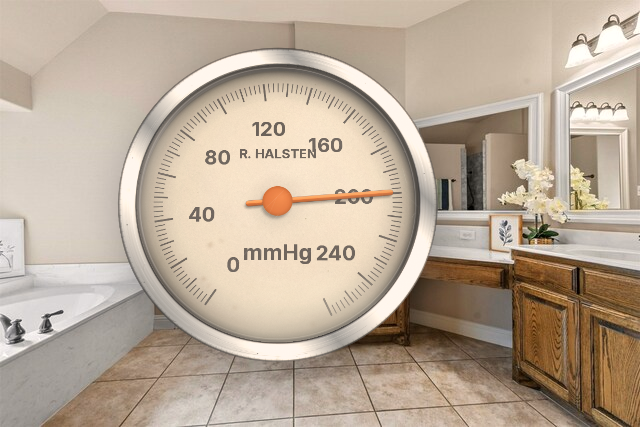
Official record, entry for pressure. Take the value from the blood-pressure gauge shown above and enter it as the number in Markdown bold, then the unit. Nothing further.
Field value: **200** mmHg
